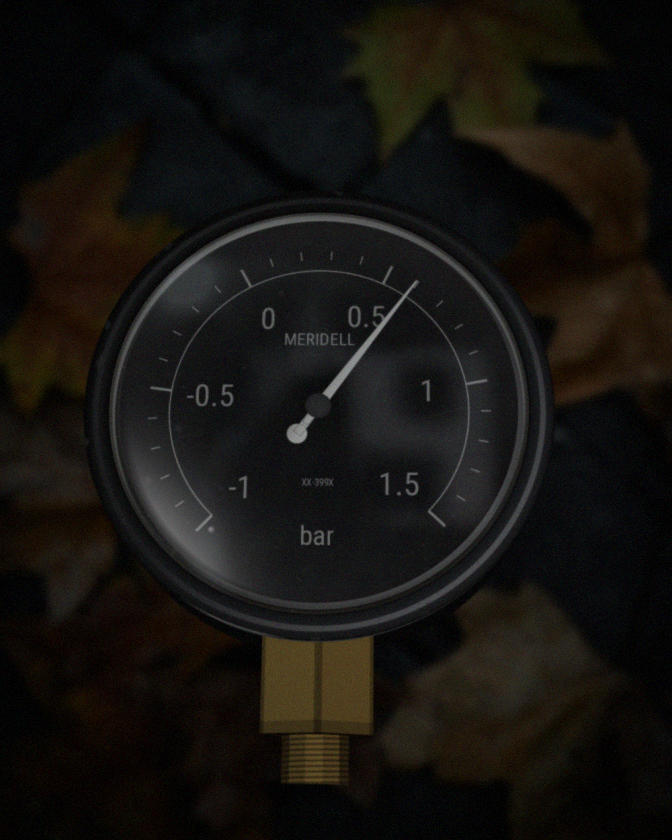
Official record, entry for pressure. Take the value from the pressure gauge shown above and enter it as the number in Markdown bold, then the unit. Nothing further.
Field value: **0.6** bar
